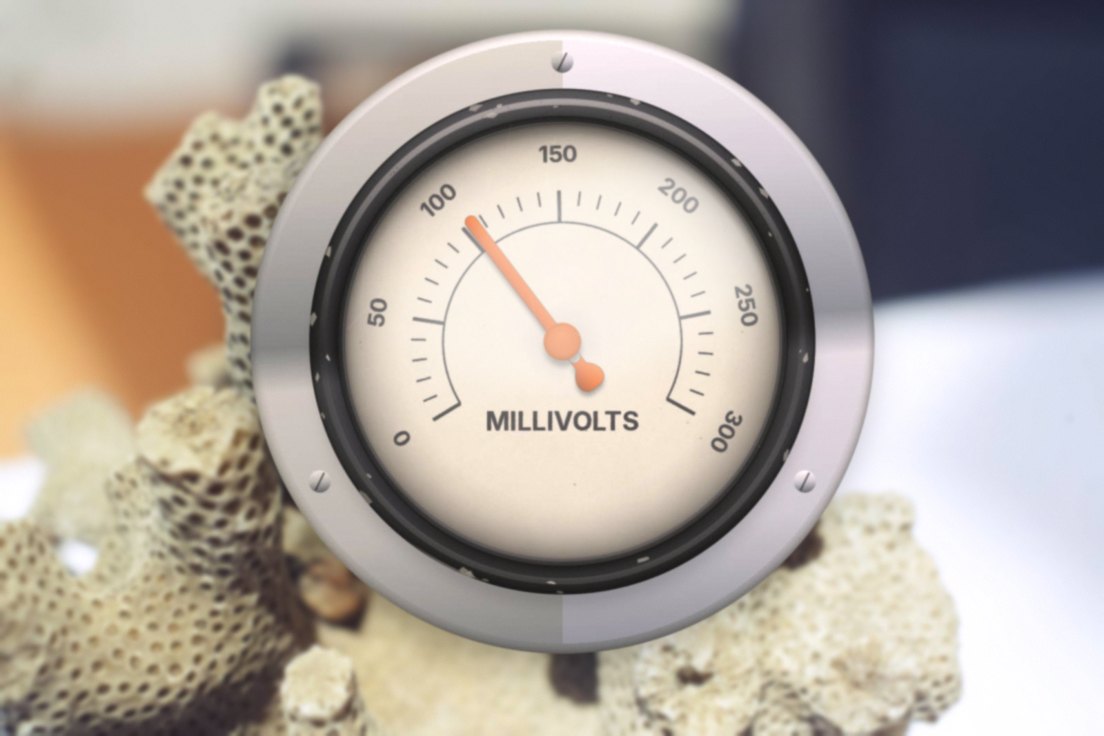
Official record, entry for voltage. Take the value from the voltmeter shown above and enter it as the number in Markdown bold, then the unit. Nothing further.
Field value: **105** mV
